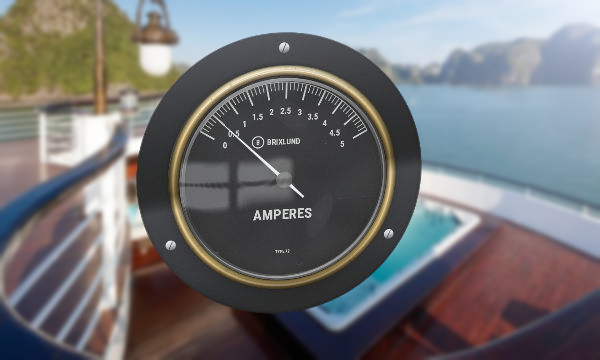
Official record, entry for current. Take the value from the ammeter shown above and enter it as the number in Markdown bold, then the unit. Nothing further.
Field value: **0.5** A
